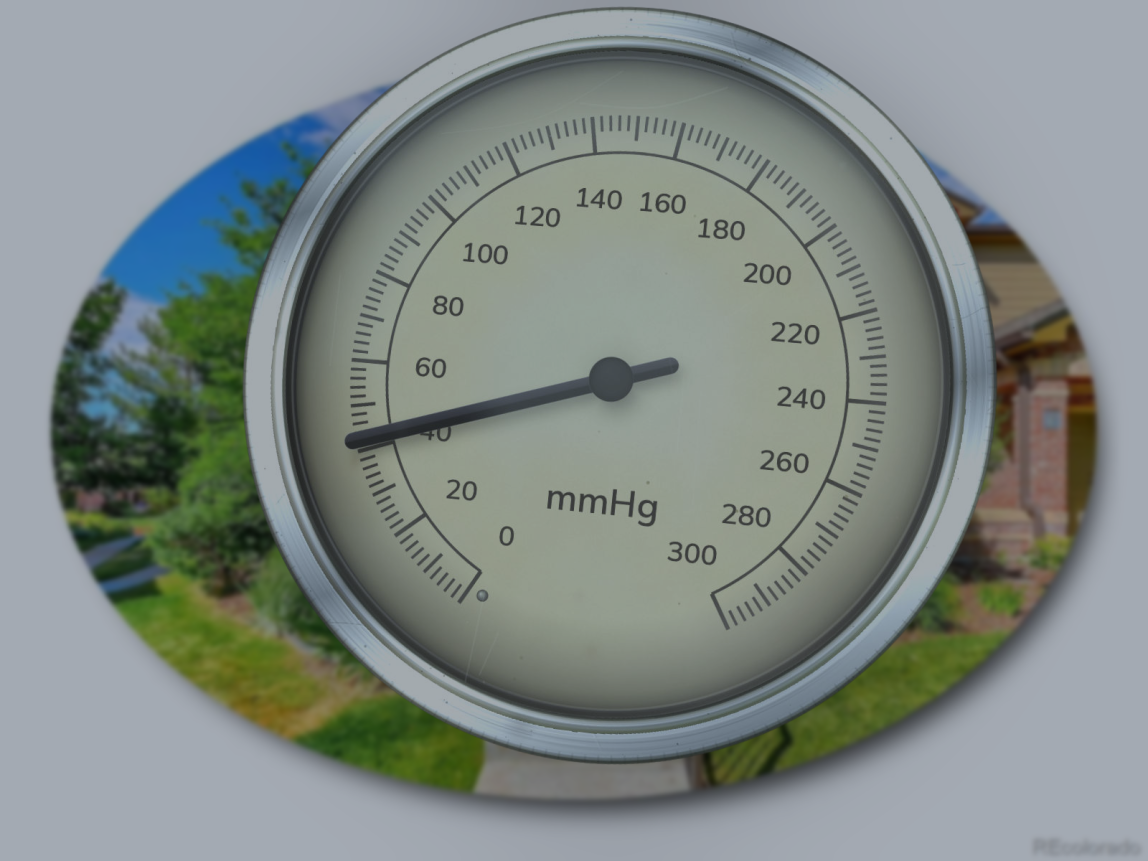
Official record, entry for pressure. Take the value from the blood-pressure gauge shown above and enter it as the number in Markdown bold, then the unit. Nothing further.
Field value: **42** mmHg
